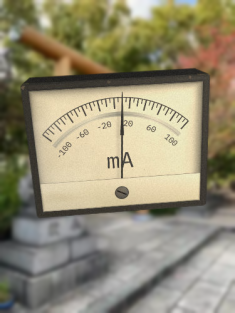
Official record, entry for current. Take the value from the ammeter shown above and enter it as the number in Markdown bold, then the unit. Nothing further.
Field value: **10** mA
